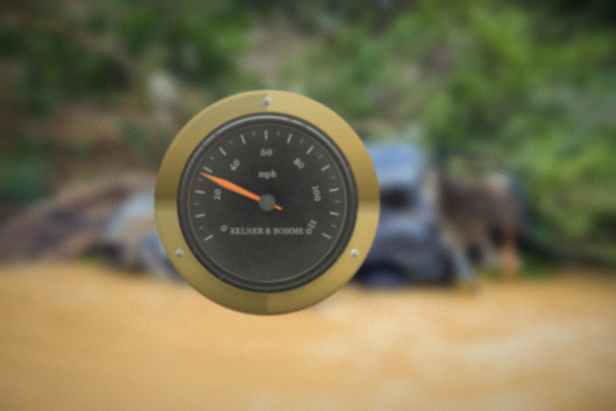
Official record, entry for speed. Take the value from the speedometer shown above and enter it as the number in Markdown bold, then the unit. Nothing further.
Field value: **27.5** mph
